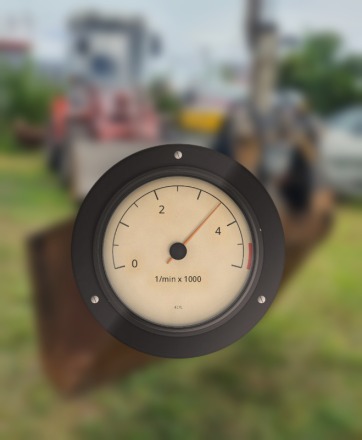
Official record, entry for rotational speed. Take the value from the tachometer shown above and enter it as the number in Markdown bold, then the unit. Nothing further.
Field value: **3500** rpm
